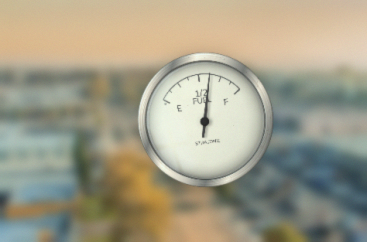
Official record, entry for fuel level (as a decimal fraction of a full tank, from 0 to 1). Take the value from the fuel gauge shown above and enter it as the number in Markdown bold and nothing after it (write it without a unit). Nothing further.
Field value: **0.625**
